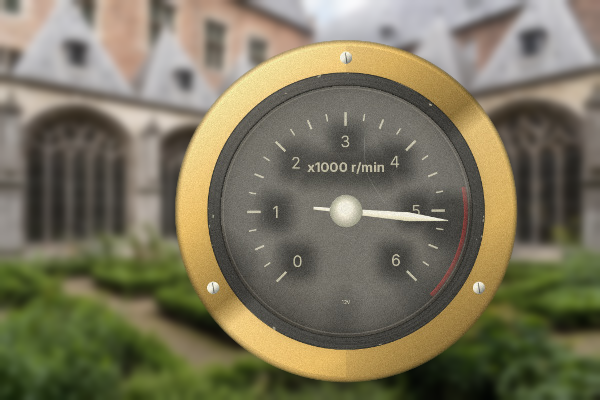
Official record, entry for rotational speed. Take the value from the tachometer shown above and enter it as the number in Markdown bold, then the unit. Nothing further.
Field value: **5125** rpm
